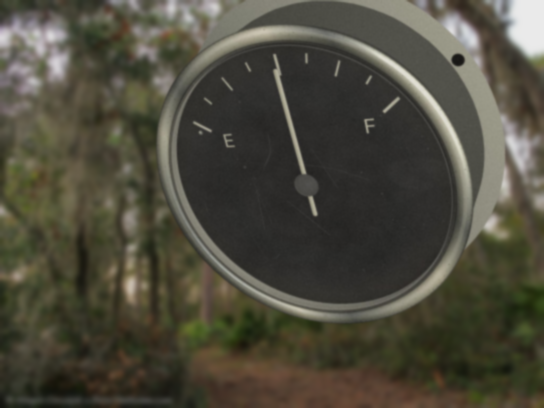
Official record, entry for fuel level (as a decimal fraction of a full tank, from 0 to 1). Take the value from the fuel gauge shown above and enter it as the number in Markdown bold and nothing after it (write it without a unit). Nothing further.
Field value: **0.5**
